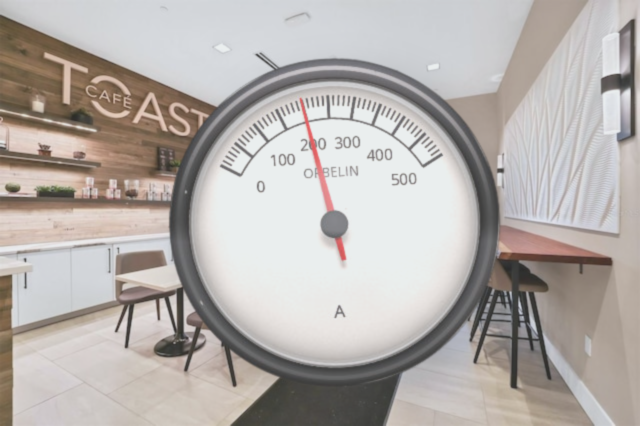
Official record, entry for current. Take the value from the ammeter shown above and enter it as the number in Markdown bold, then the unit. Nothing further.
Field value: **200** A
